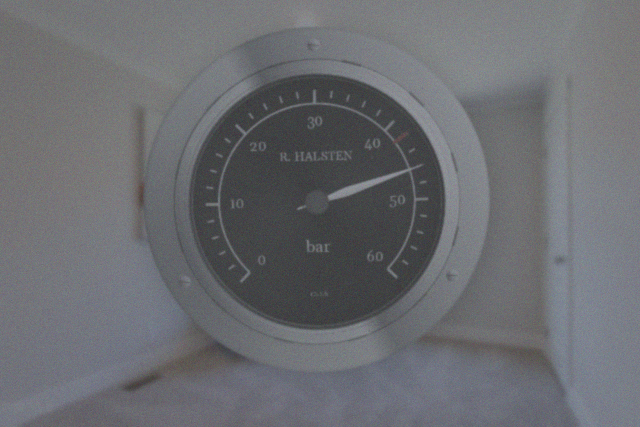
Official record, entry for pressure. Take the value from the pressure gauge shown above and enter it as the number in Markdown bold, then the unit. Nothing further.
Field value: **46** bar
